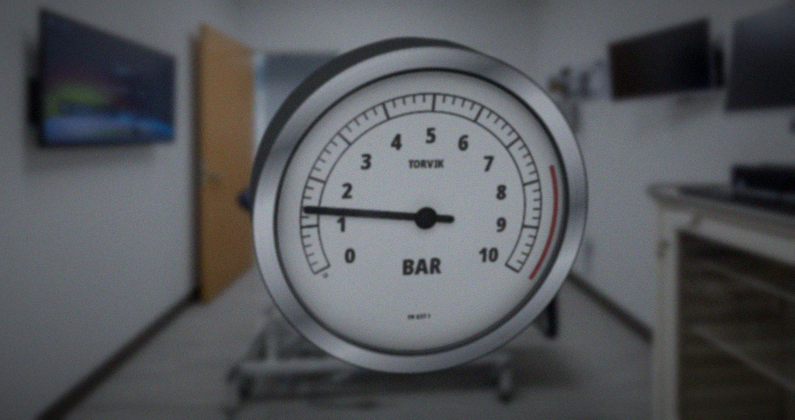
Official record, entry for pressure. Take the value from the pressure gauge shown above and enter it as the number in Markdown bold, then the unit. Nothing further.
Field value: **1.4** bar
